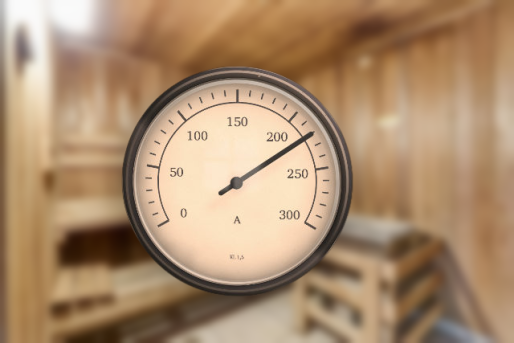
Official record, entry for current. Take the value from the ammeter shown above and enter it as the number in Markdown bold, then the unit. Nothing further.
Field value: **220** A
